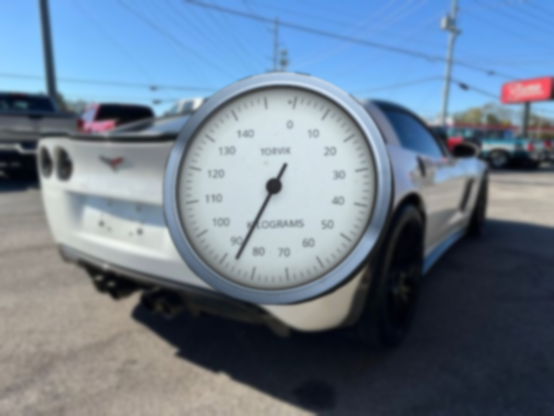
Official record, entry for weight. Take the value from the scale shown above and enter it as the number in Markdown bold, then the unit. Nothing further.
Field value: **86** kg
